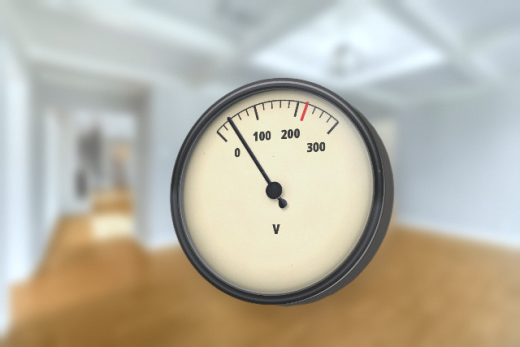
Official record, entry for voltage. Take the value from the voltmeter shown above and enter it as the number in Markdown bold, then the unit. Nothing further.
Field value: **40** V
